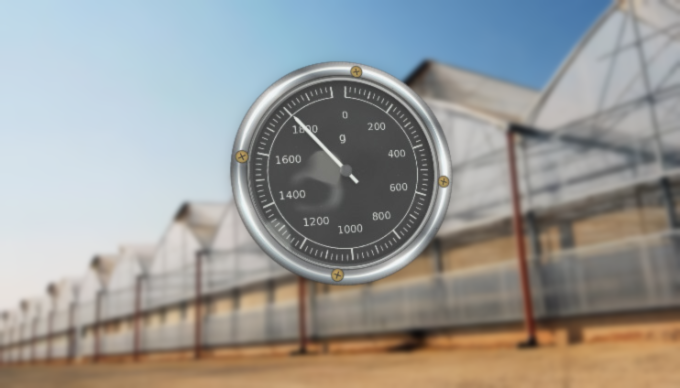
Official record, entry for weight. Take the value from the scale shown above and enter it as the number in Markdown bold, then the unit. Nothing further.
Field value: **1800** g
